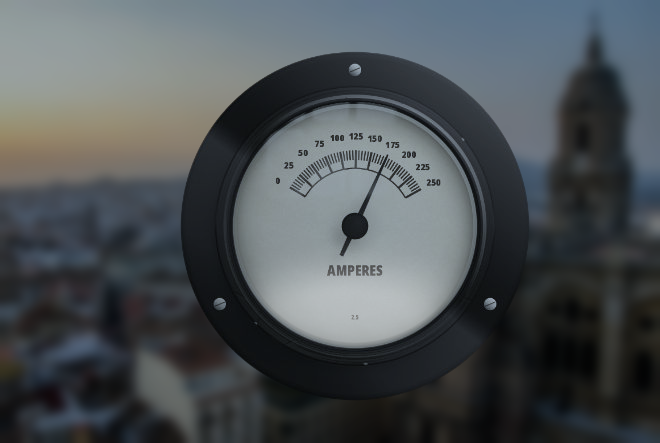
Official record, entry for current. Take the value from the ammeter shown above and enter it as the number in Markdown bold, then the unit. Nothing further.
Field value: **175** A
